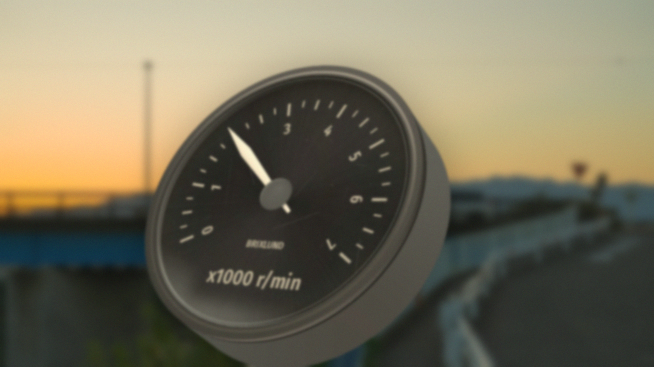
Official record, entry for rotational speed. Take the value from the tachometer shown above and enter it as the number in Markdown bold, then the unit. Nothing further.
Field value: **2000** rpm
